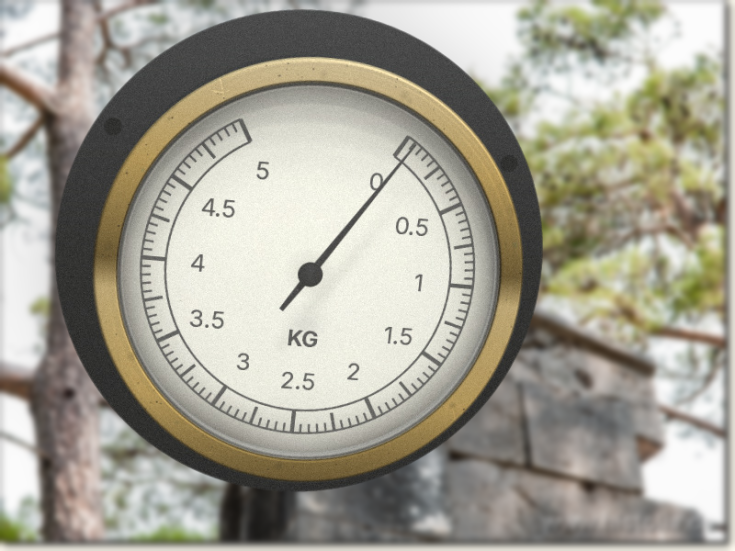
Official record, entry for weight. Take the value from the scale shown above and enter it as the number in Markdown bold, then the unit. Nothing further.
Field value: **0.05** kg
